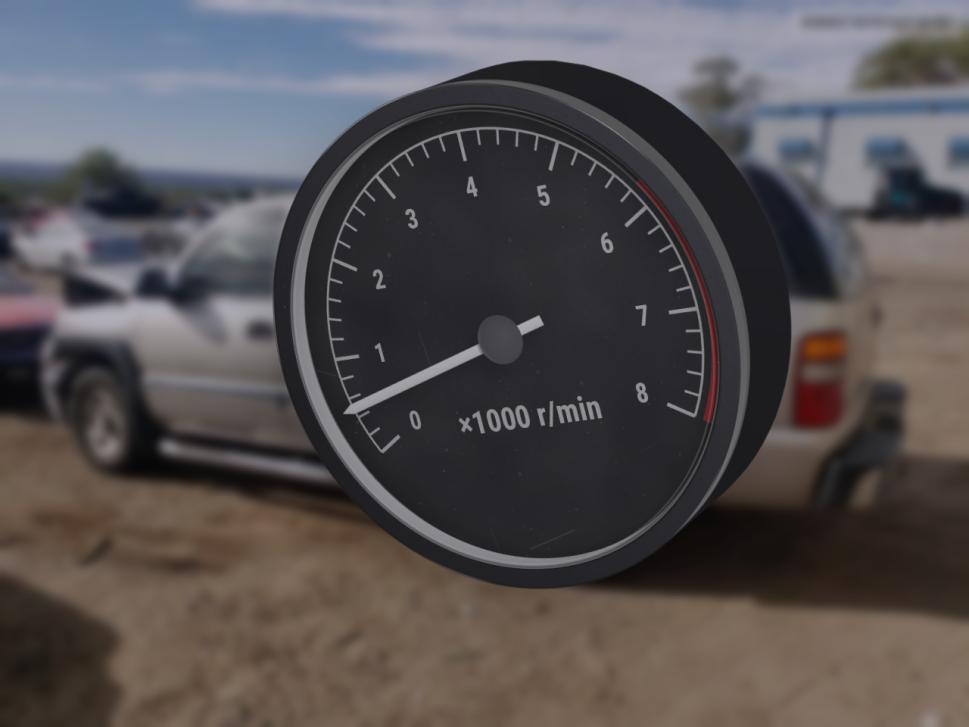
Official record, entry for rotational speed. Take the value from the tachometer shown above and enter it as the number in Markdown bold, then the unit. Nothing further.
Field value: **500** rpm
